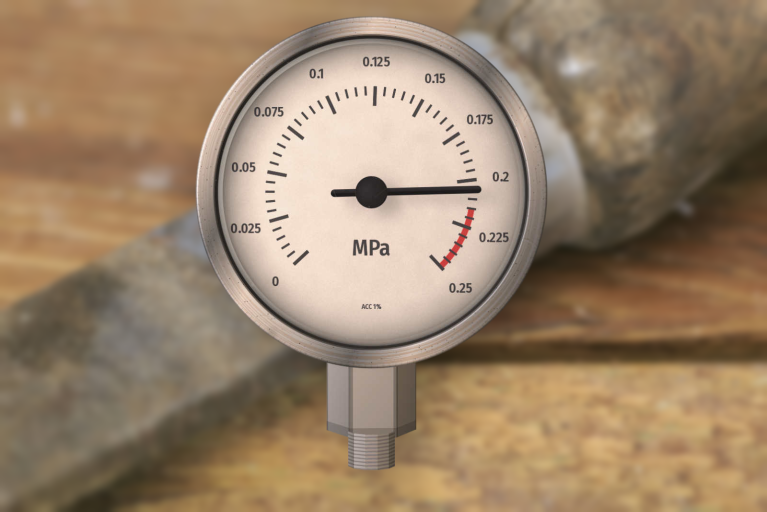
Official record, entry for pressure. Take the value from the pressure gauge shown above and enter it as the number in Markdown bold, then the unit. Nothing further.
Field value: **0.205** MPa
